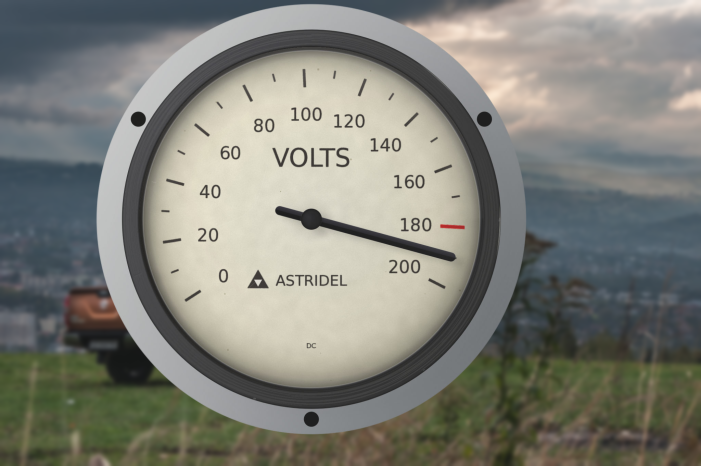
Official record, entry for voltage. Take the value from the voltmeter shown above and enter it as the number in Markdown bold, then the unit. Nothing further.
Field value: **190** V
